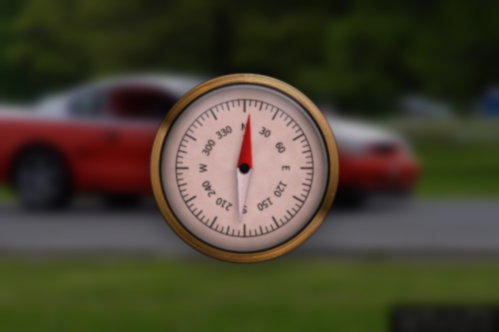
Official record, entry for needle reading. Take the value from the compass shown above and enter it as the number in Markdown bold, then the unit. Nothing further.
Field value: **5** °
